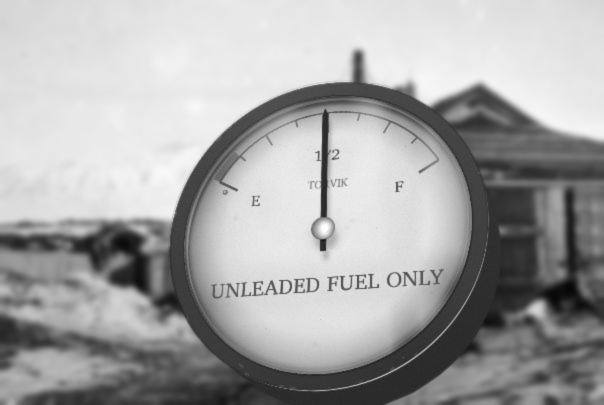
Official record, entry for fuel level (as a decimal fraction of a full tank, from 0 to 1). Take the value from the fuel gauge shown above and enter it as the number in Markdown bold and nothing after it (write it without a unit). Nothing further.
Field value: **0.5**
